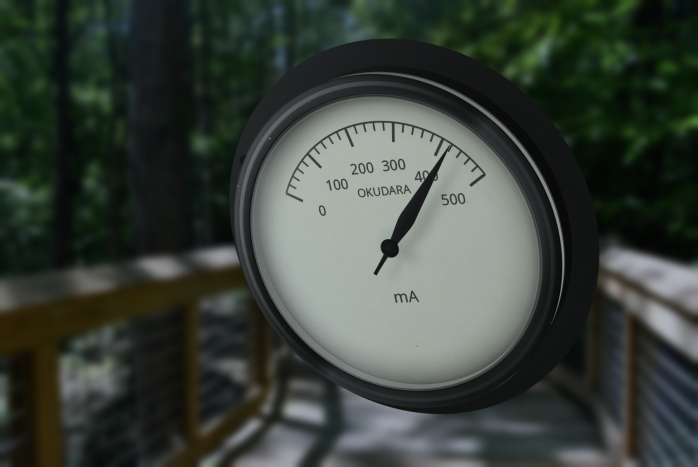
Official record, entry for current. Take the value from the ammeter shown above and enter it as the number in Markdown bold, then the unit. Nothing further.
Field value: **420** mA
